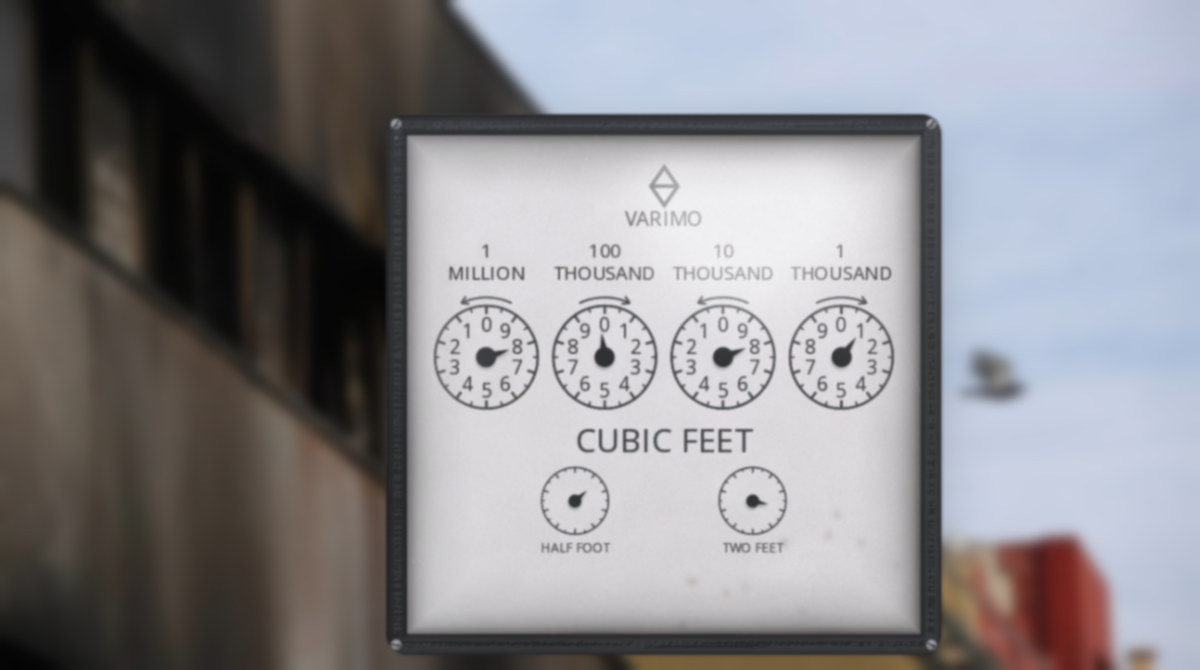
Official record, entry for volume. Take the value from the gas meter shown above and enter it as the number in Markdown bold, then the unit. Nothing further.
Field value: **798100** ft³
